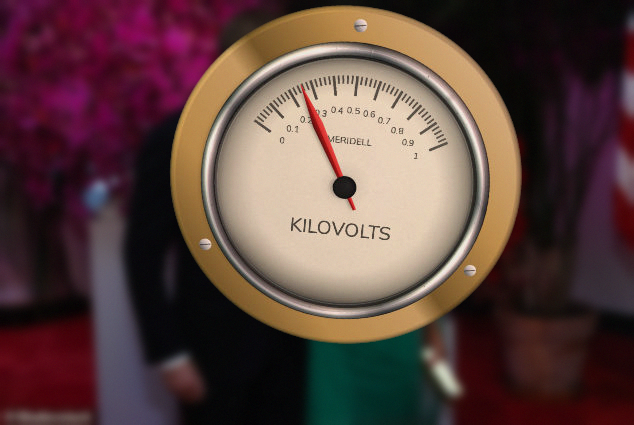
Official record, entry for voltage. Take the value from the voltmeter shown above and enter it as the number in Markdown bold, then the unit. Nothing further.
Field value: **0.26** kV
